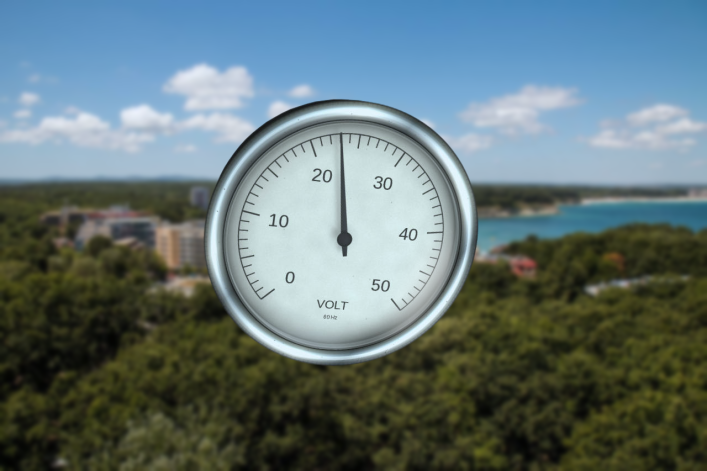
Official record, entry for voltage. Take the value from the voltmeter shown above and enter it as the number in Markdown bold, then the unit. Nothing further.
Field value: **23** V
